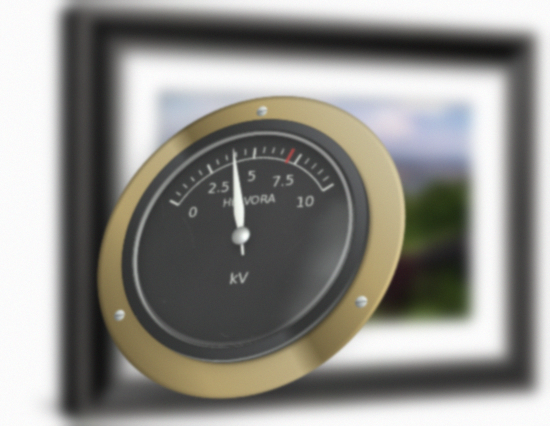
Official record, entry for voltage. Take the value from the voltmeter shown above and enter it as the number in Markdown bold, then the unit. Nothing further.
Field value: **4** kV
